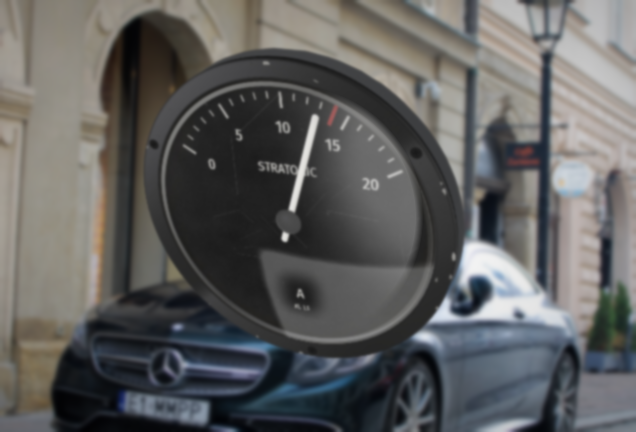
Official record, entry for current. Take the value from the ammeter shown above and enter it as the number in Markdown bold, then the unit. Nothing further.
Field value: **13** A
